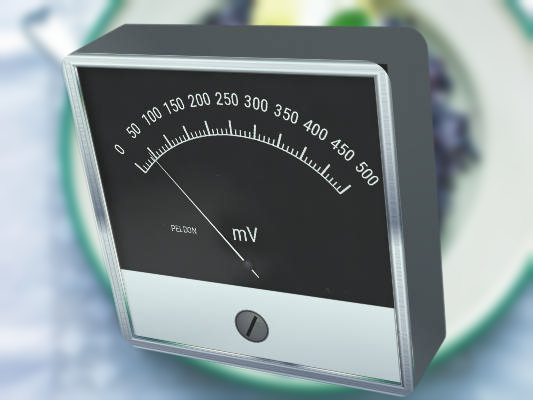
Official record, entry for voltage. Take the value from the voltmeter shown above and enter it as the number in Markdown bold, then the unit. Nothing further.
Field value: **50** mV
